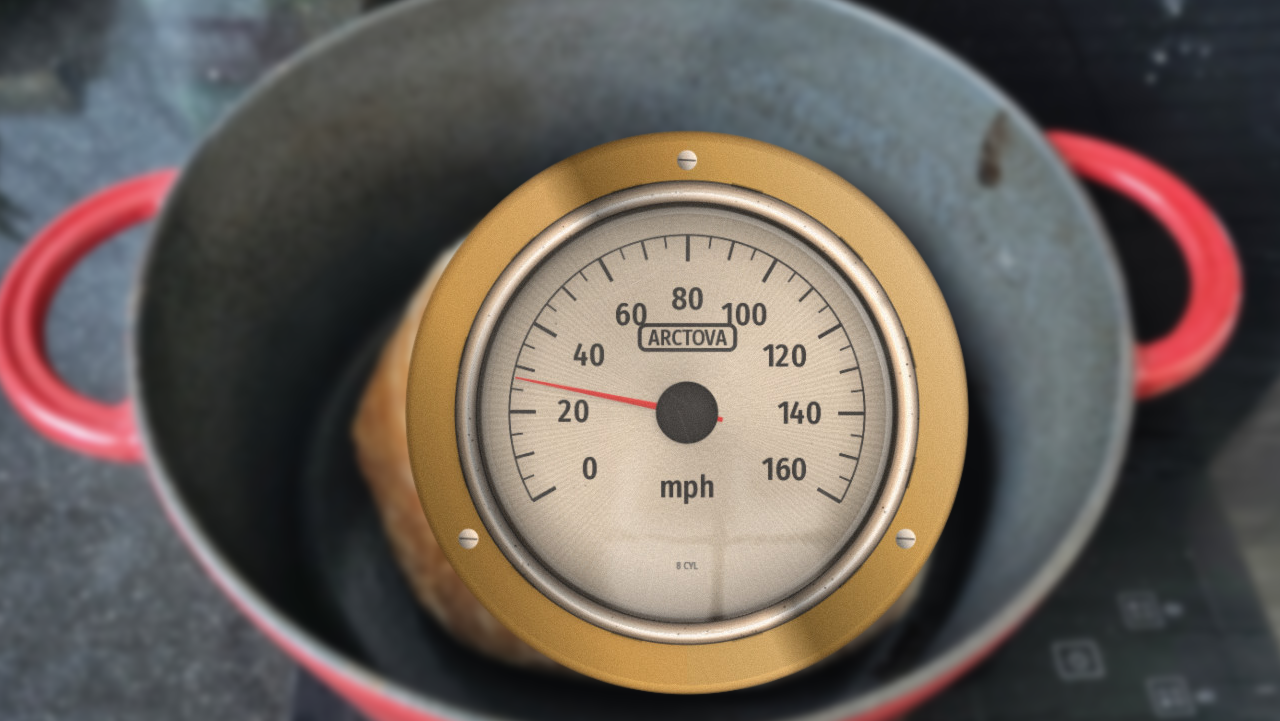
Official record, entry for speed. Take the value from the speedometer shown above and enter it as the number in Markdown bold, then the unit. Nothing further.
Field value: **27.5** mph
